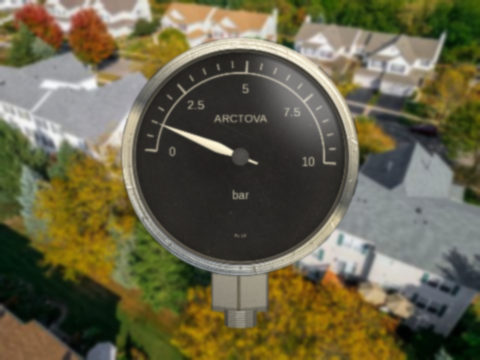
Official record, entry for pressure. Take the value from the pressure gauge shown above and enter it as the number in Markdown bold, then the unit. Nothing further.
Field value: **1** bar
